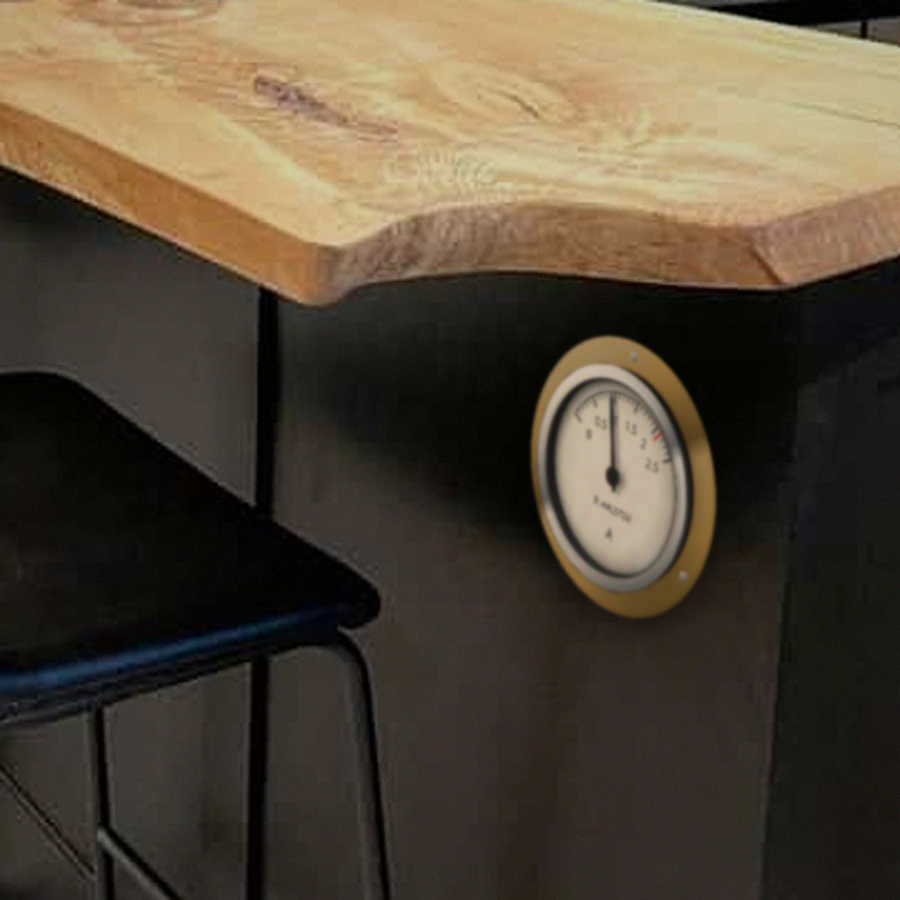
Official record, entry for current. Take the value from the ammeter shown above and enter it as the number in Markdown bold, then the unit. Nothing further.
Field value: **1** A
